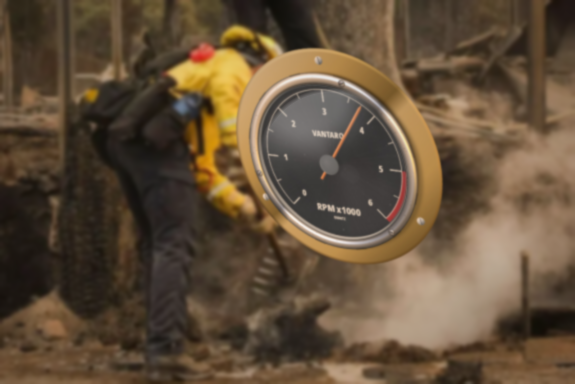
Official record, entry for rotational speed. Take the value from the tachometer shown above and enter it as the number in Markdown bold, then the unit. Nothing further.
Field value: **3750** rpm
